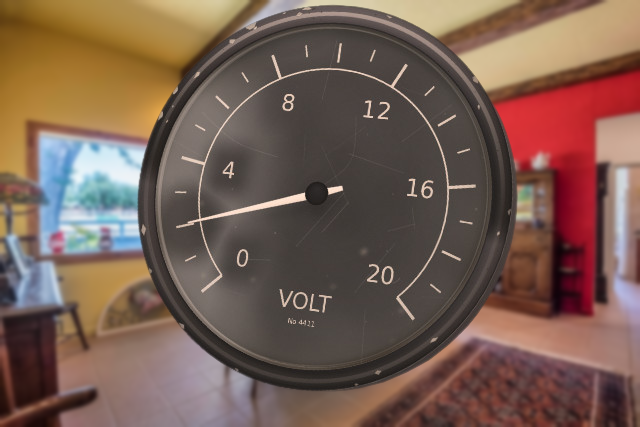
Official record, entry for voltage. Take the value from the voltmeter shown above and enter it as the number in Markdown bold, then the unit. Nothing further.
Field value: **2** V
